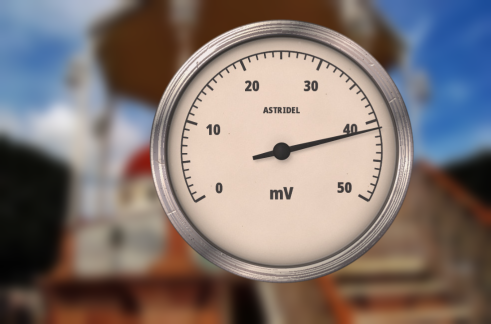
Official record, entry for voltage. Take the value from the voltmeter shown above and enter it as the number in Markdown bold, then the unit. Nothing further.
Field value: **41** mV
